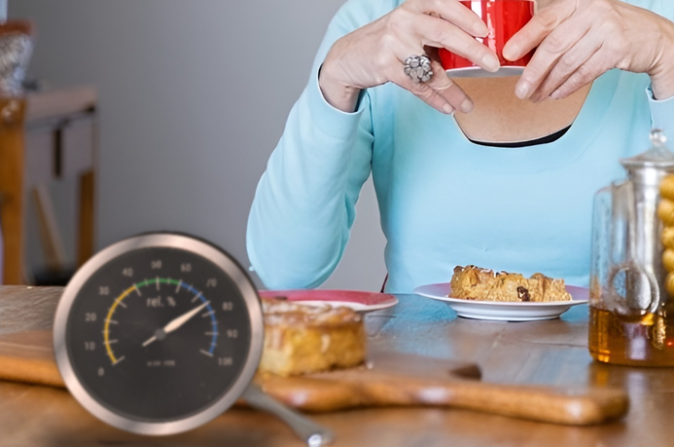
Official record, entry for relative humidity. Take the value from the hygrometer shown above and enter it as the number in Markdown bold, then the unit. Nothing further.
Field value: **75** %
